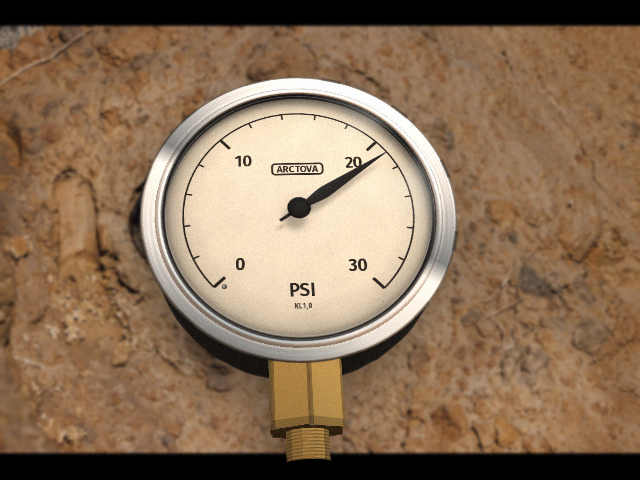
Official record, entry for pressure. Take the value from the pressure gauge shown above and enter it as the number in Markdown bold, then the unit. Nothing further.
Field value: **21** psi
